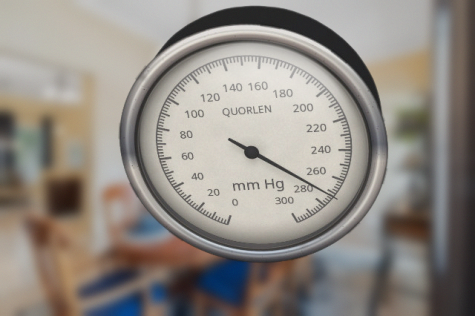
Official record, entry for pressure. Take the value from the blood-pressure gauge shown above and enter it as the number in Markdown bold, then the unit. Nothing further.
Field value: **270** mmHg
